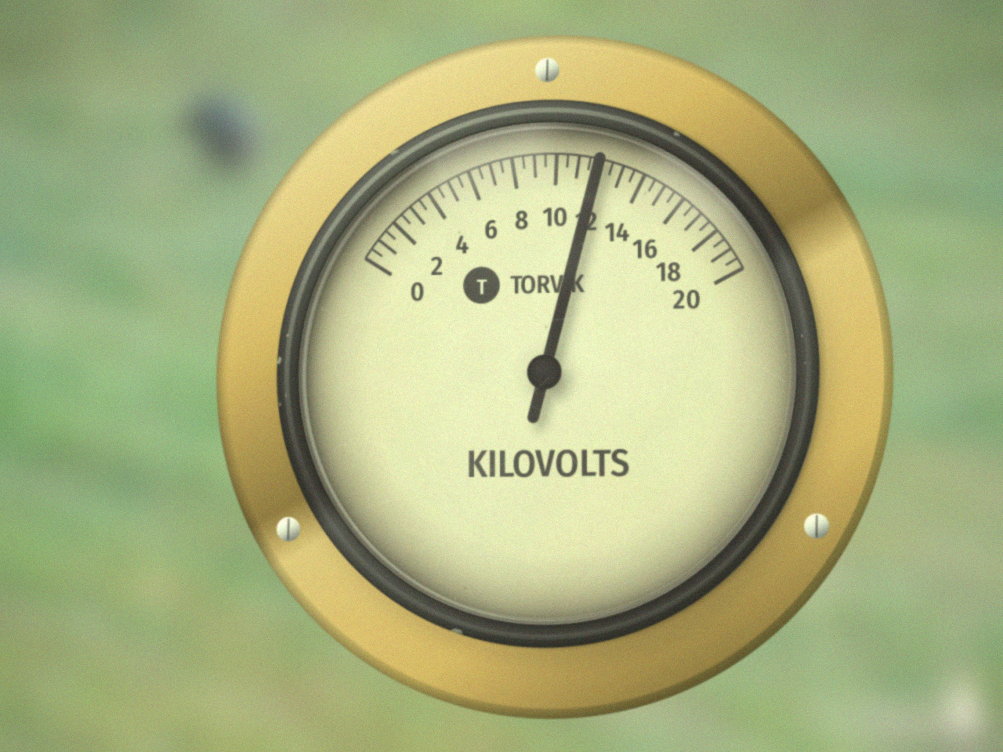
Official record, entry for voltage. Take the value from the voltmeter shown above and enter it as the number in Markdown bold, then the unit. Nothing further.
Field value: **12** kV
